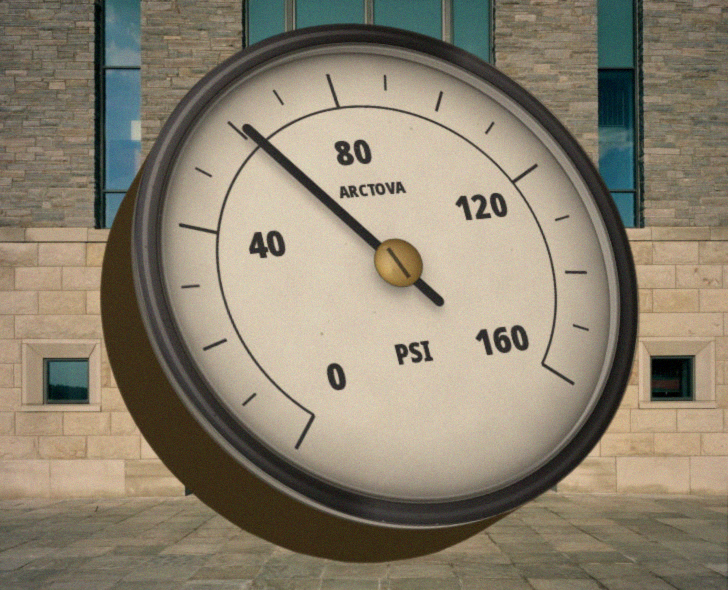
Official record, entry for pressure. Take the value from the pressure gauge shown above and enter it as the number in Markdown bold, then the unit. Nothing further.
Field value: **60** psi
